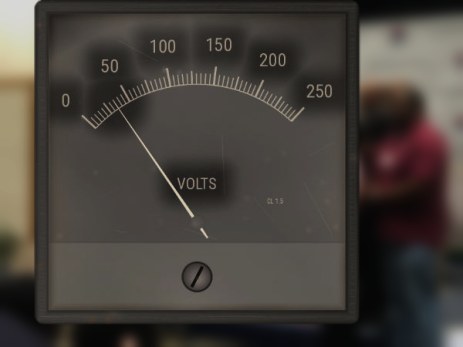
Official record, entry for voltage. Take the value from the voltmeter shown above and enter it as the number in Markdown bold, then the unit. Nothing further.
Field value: **35** V
